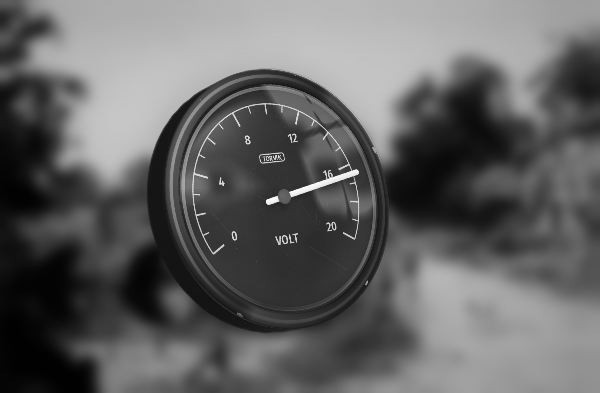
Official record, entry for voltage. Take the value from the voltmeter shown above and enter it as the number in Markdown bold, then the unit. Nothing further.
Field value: **16.5** V
